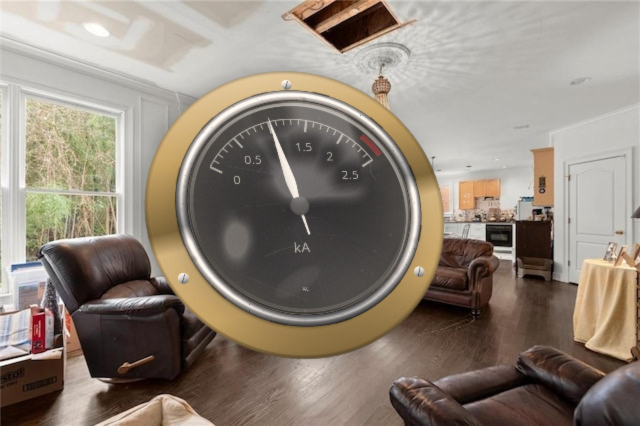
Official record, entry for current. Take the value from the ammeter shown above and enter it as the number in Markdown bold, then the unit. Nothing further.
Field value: **1** kA
